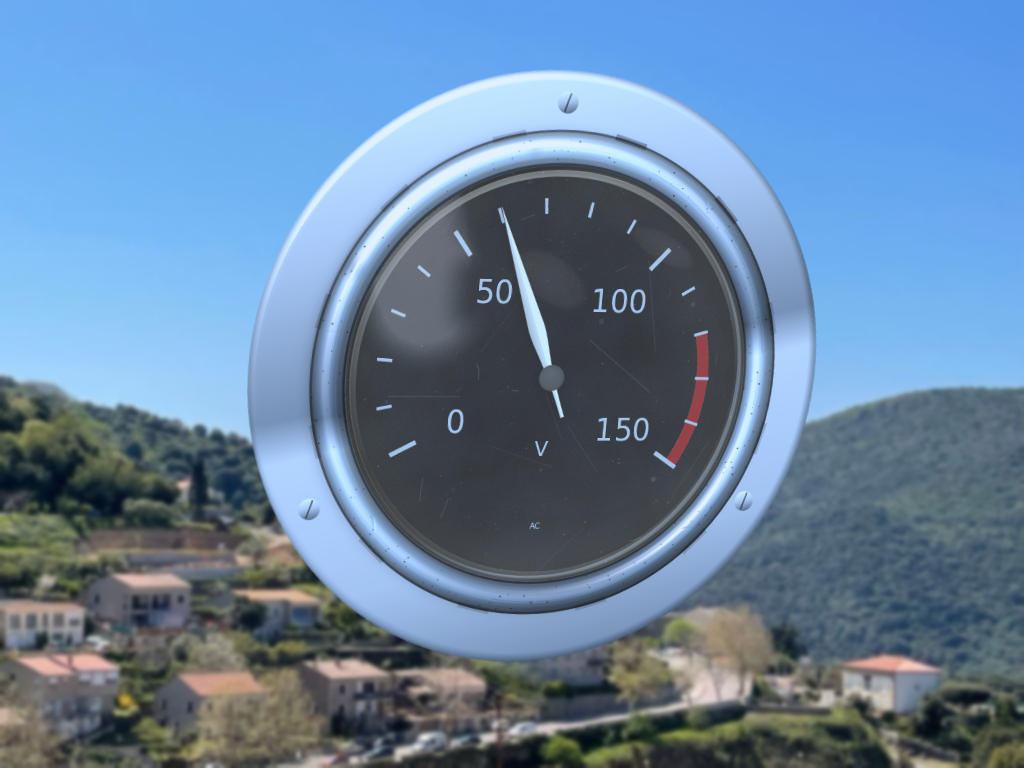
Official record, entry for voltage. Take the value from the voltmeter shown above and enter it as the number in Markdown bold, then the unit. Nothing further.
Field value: **60** V
